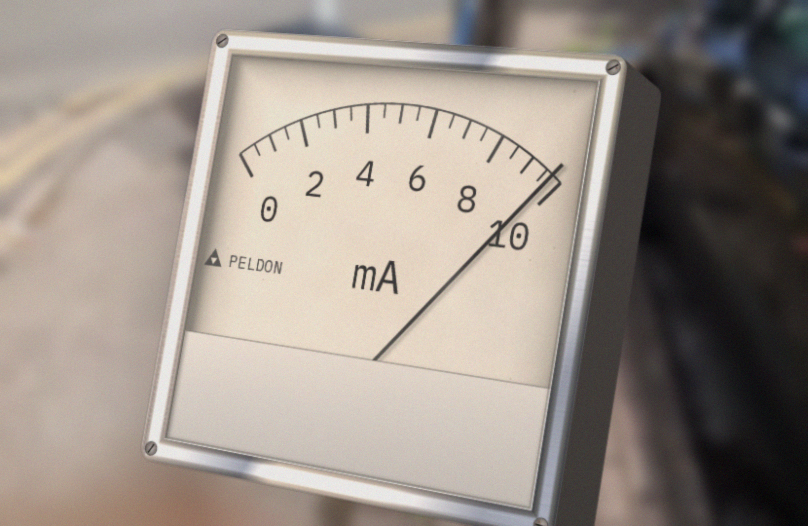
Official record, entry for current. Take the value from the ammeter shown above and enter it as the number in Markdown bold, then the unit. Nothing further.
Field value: **9.75** mA
